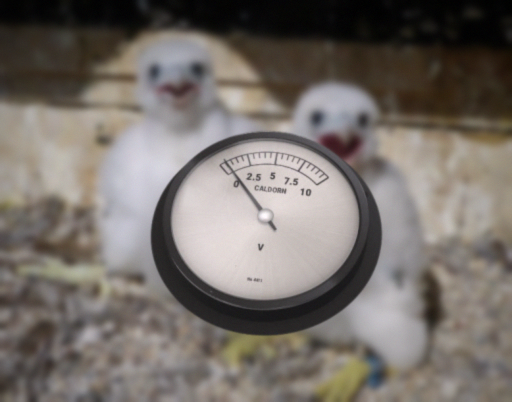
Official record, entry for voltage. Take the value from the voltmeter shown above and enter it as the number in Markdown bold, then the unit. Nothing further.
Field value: **0.5** V
